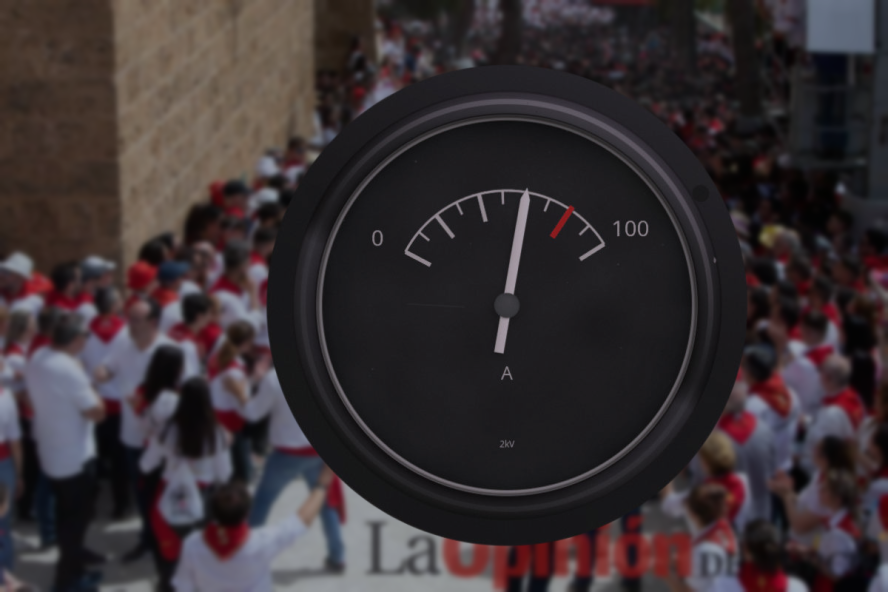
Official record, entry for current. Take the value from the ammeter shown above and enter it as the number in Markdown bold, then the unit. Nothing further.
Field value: **60** A
